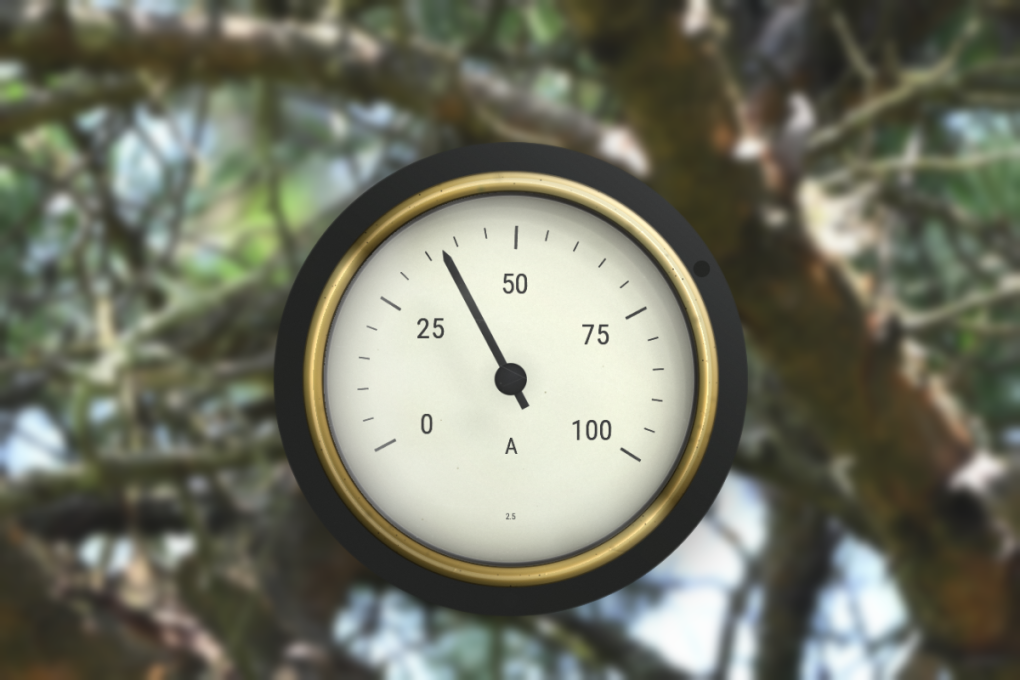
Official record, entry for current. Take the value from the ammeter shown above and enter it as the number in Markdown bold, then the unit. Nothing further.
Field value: **37.5** A
